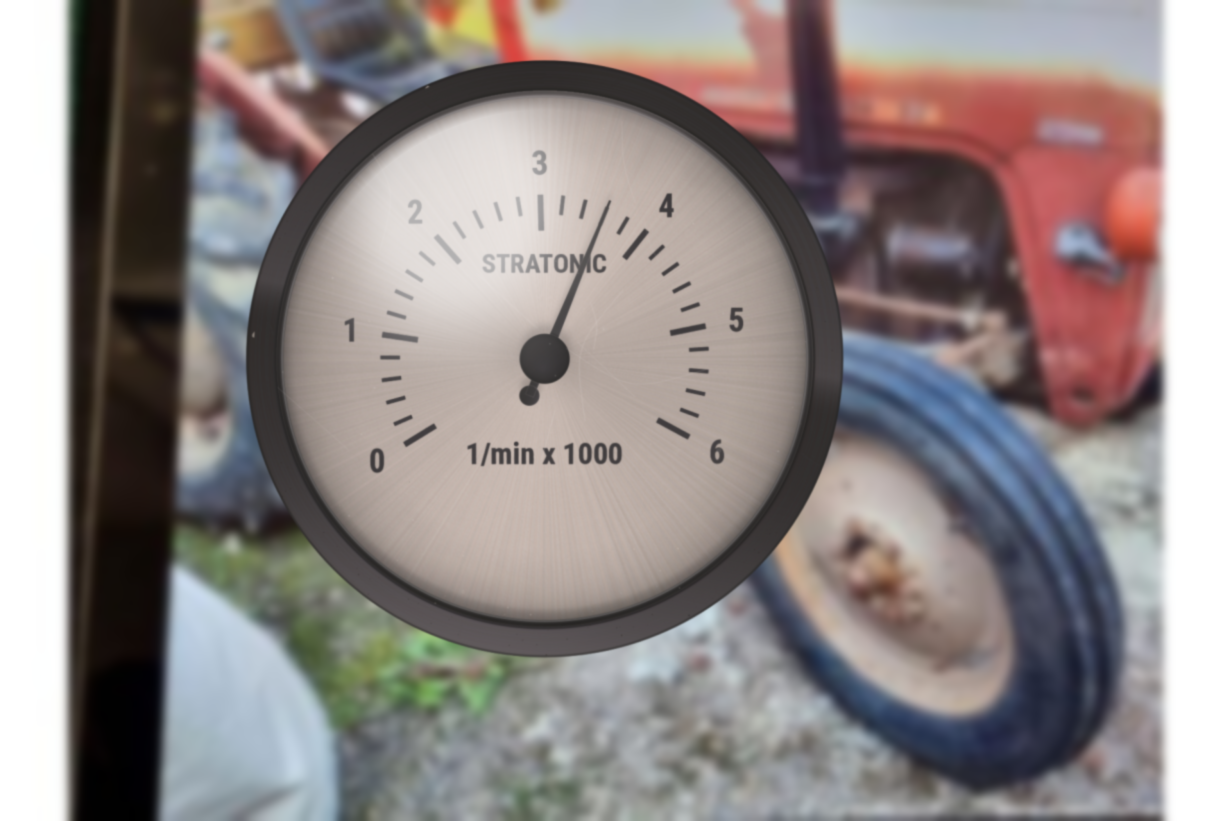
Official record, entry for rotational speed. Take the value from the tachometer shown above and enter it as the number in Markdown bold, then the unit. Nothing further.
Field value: **3600** rpm
